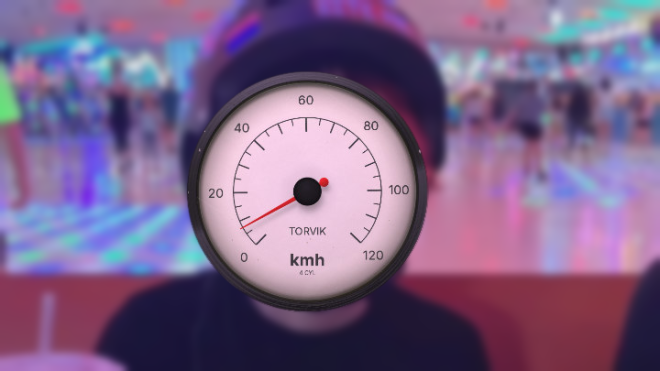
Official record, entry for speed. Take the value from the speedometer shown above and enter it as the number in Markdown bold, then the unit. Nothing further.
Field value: **7.5** km/h
